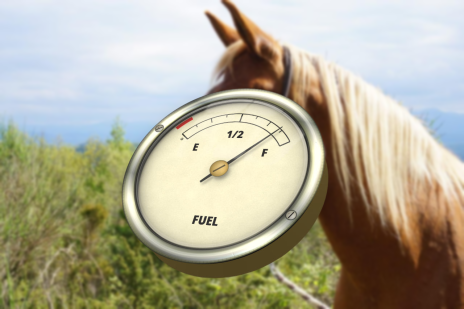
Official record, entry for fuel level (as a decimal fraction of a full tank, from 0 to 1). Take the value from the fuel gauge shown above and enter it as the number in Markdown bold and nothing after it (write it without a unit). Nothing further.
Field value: **0.875**
